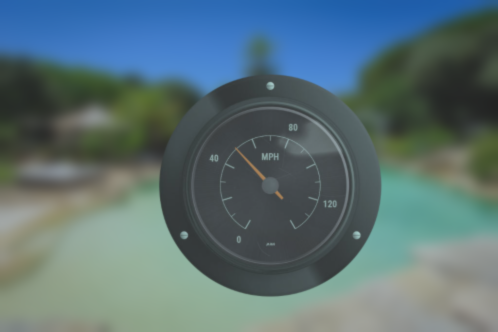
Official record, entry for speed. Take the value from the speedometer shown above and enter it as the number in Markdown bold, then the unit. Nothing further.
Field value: **50** mph
